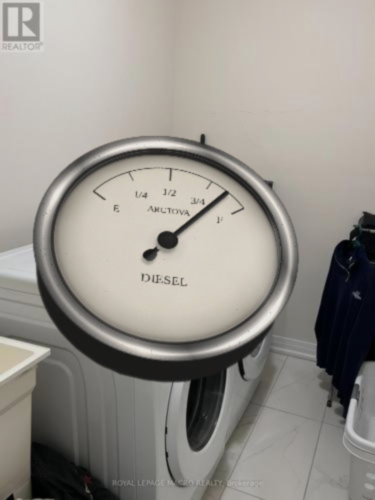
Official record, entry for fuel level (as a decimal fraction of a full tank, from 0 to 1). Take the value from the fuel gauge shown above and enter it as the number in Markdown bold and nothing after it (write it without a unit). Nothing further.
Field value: **0.875**
